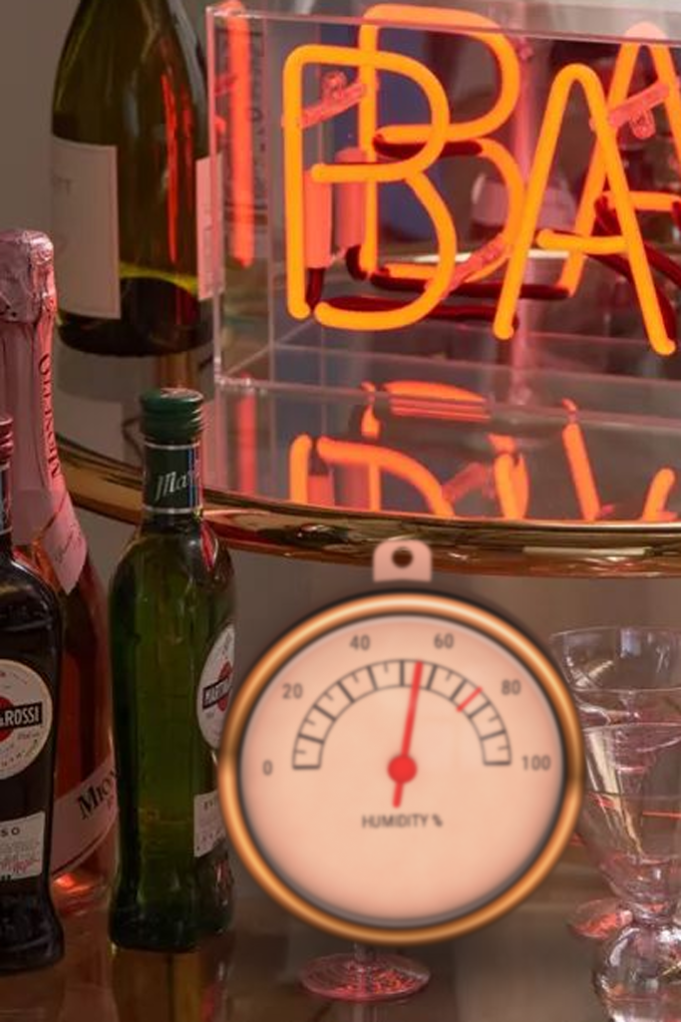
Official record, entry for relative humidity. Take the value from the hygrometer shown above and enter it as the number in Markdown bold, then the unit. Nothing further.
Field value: **55** %
